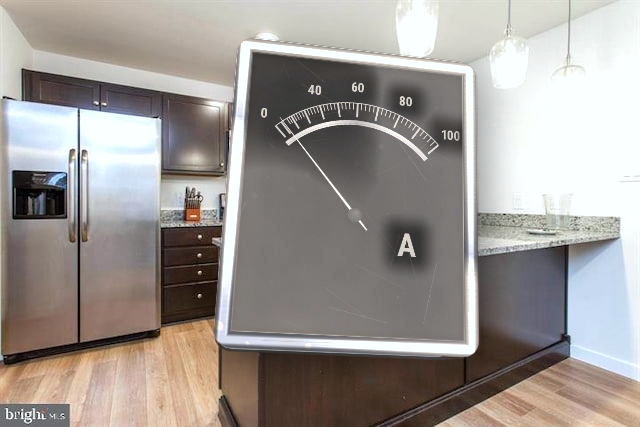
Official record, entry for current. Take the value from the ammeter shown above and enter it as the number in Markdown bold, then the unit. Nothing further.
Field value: **10** A
